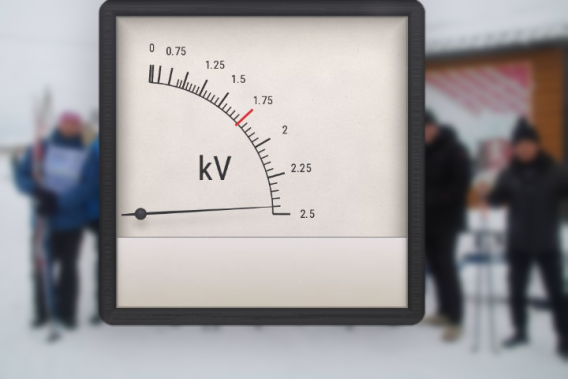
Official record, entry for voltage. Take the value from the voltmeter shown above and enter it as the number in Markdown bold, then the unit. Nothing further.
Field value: **2.45** kV
